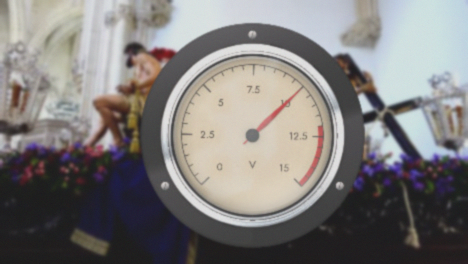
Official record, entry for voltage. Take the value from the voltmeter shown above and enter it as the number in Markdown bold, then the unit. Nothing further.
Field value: **10** V
